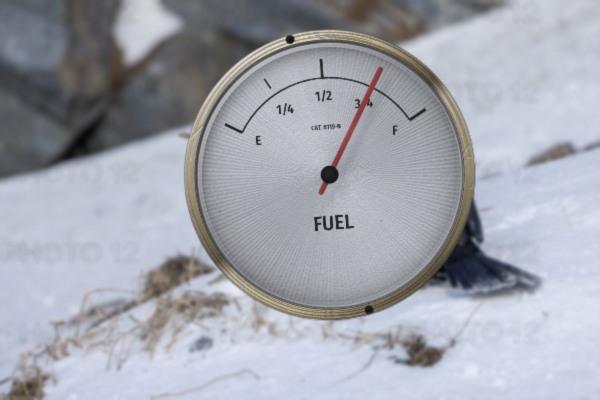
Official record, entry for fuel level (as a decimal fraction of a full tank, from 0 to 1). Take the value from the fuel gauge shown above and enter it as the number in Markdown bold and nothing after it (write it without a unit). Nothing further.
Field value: **0.75**
